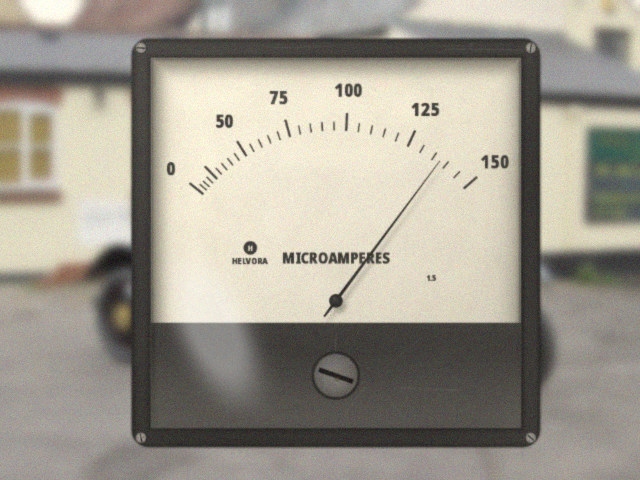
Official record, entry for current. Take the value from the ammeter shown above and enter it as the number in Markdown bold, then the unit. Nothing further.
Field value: **137.5** µA
